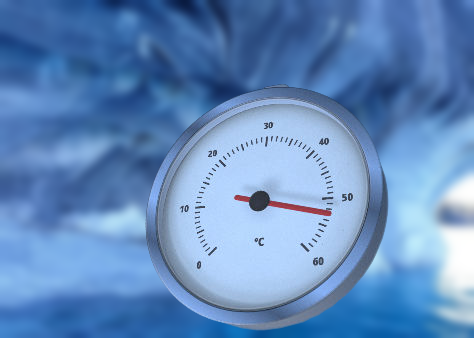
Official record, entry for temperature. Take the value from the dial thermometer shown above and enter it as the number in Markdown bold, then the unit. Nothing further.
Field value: **53** °C
